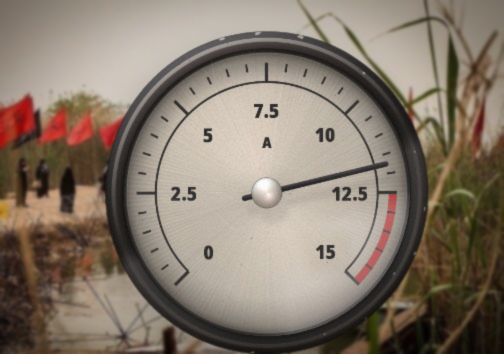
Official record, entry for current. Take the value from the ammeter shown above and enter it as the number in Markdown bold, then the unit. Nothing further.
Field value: **11.75** A
